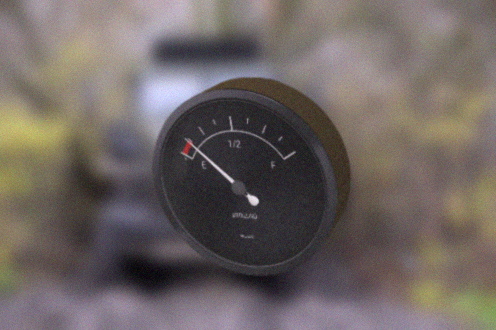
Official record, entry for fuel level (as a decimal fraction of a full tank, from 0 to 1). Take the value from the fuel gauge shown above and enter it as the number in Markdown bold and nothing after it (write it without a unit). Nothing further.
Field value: **0.125**
